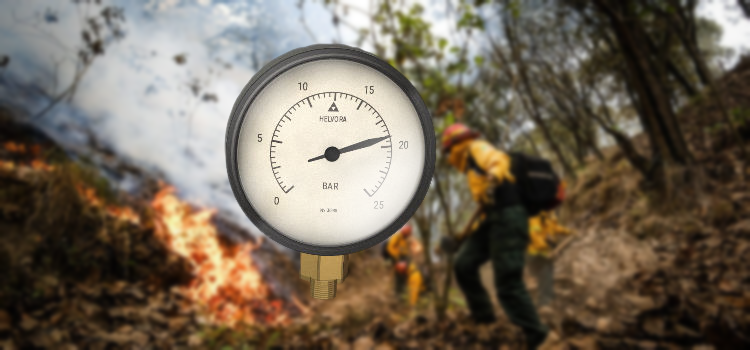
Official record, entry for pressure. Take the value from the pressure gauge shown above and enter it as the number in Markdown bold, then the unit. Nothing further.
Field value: **19** bar
